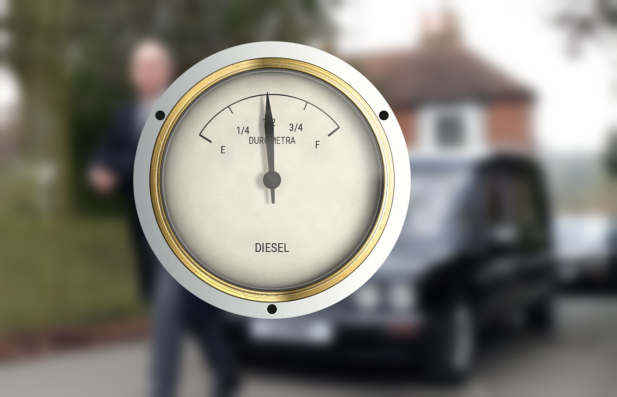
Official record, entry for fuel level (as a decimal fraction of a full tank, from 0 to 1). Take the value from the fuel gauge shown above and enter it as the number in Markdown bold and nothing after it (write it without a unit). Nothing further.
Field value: **0.5**
